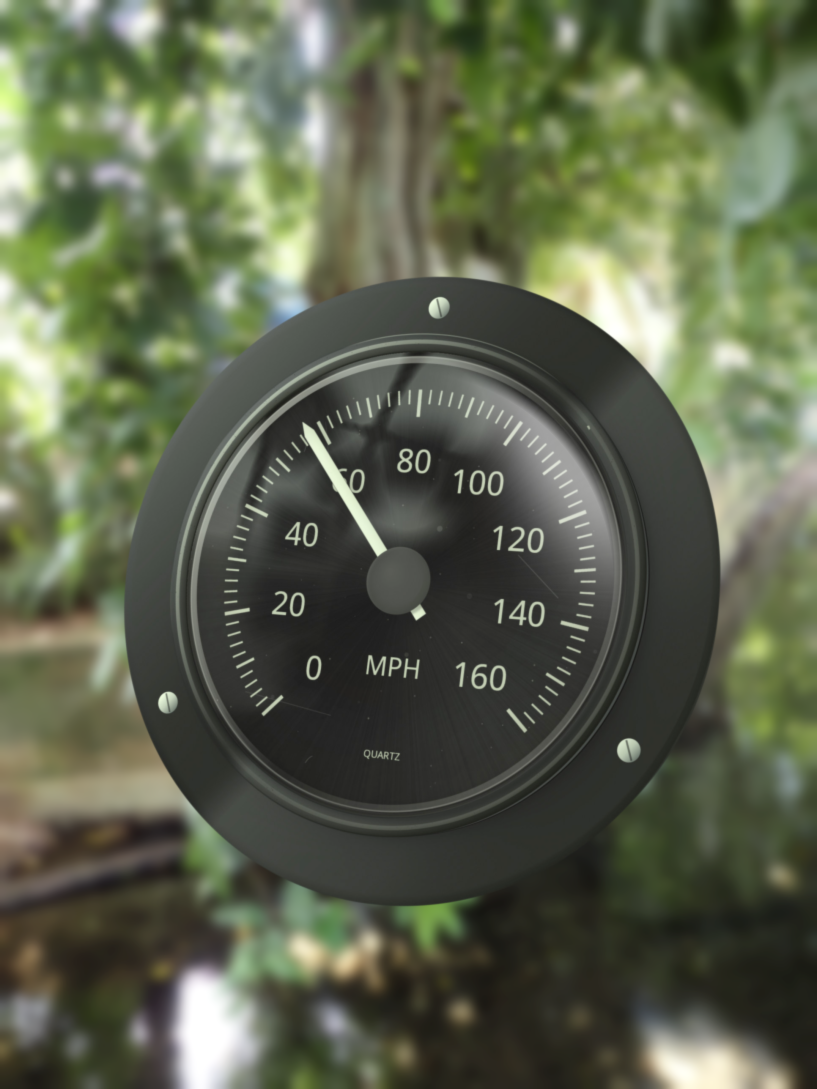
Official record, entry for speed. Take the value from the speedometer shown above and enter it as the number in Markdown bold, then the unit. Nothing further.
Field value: **58** mph
